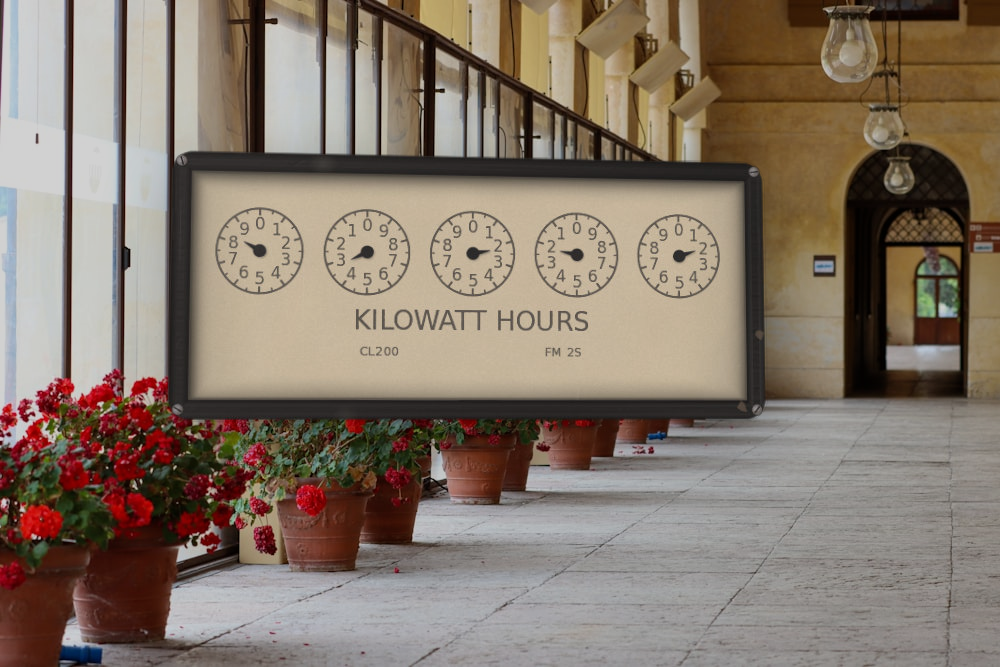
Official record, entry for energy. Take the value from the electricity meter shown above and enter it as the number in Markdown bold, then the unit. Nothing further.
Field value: **83222** kWh
